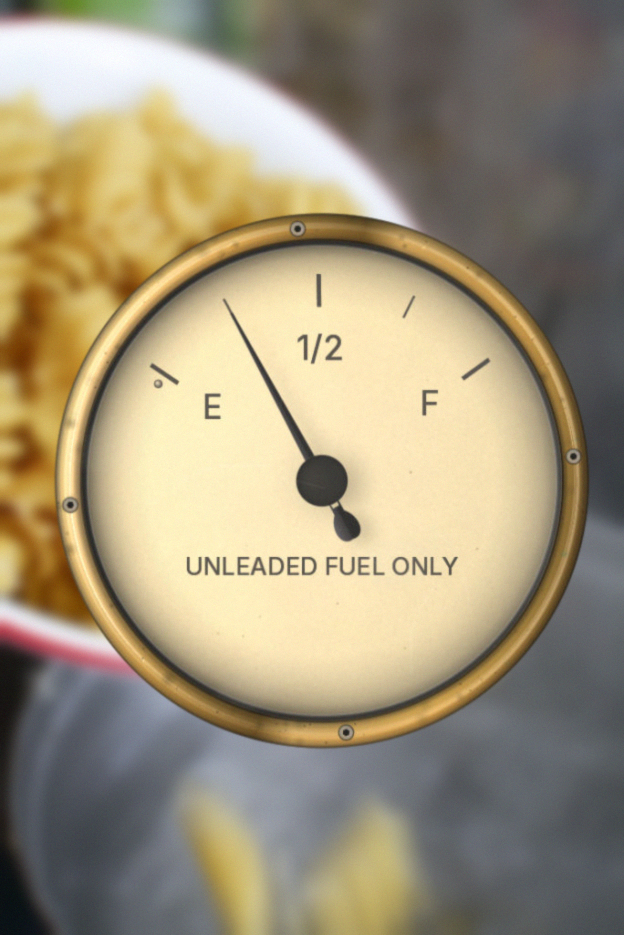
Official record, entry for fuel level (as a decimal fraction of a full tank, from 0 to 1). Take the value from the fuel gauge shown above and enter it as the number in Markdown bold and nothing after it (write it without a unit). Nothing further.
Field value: **0.25**
